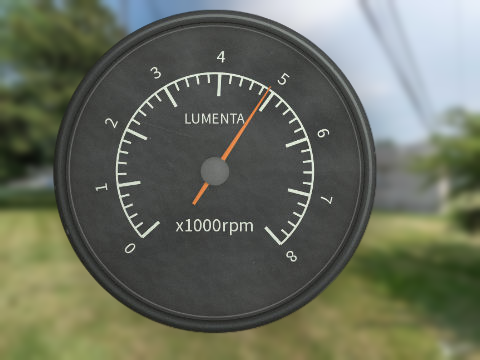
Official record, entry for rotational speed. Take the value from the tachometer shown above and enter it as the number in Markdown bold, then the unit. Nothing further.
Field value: **4900** rpm
